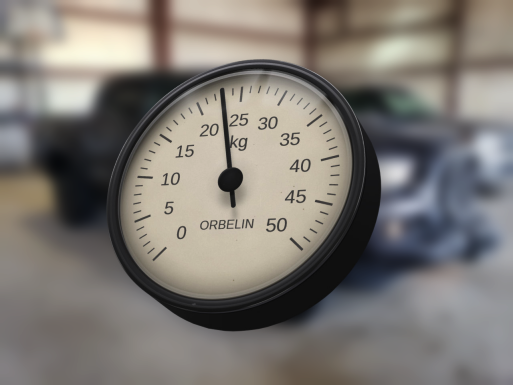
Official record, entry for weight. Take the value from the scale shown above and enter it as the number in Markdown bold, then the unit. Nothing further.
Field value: **23** kg
